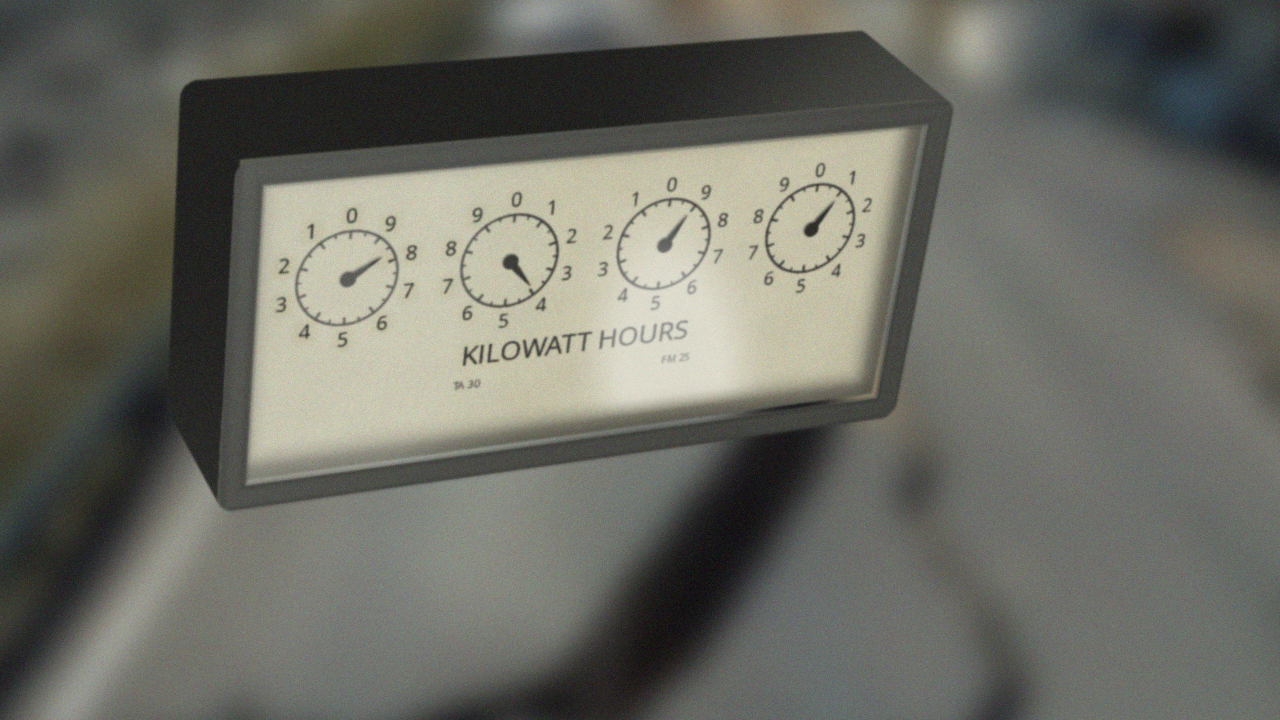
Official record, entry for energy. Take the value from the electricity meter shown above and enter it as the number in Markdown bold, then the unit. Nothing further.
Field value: **8391** kWh
